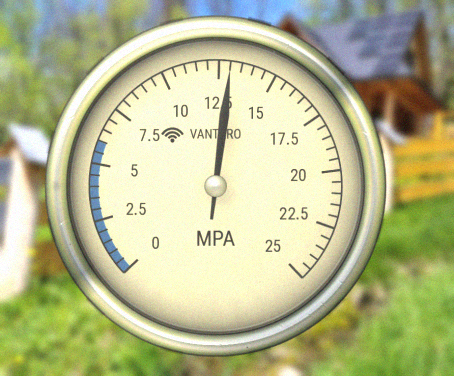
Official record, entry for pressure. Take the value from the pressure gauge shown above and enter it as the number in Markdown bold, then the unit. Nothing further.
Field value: **13** MPa
